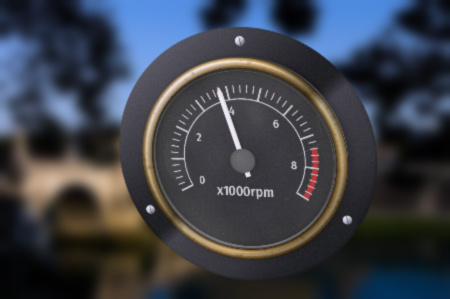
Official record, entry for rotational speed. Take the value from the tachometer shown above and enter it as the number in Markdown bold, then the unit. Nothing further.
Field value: **3800** rpm
